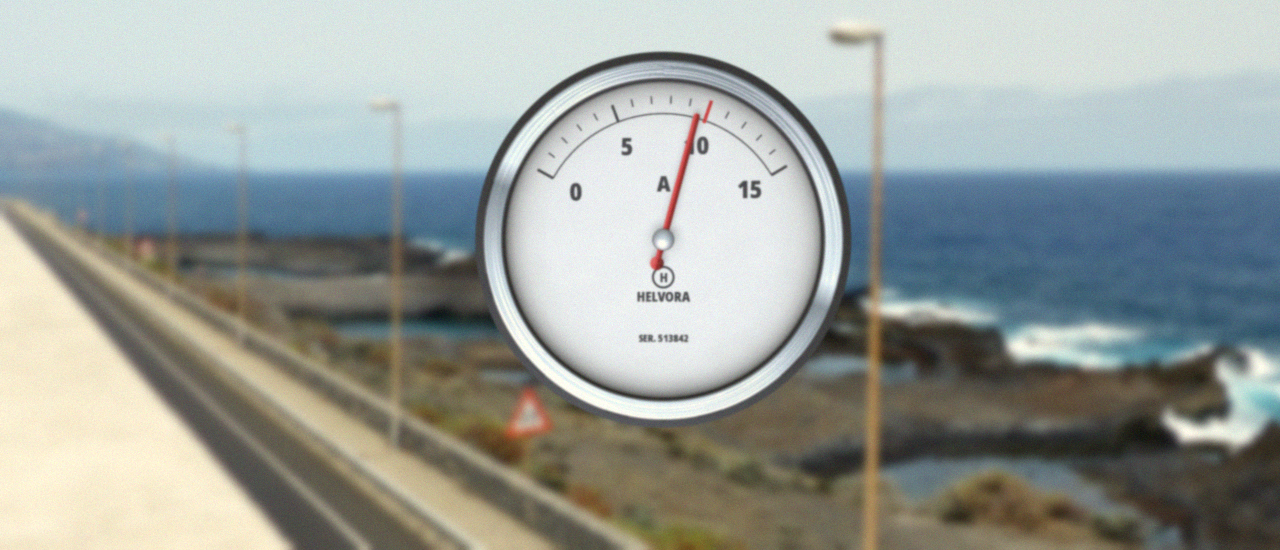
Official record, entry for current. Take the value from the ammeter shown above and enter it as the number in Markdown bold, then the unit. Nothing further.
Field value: **9.5** A
